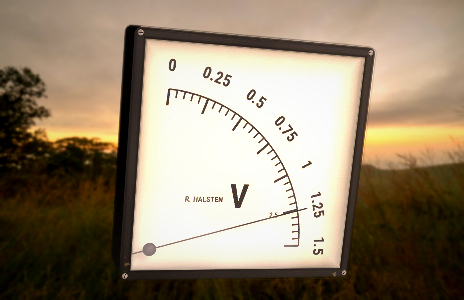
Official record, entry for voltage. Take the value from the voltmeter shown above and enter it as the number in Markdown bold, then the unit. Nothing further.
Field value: **1.25** V
